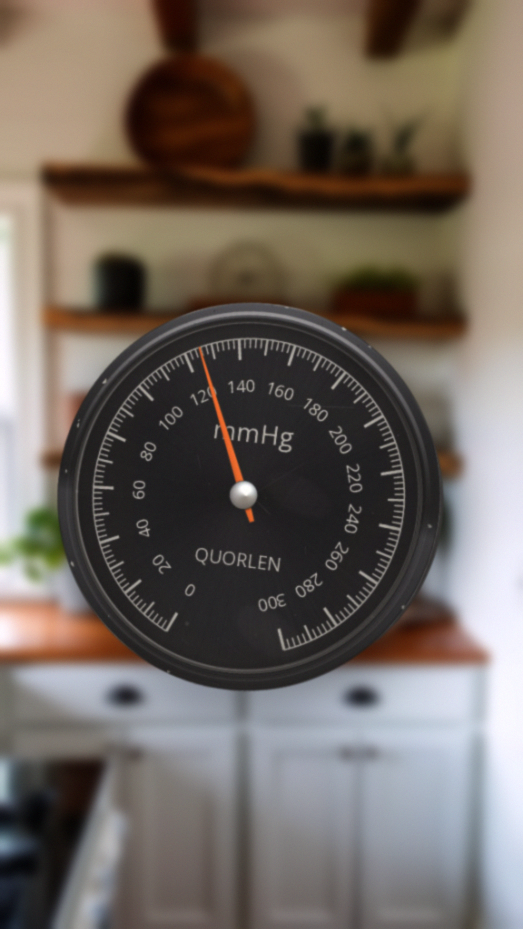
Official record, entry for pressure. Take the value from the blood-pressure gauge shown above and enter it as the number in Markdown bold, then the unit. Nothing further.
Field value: **126** mmHg
